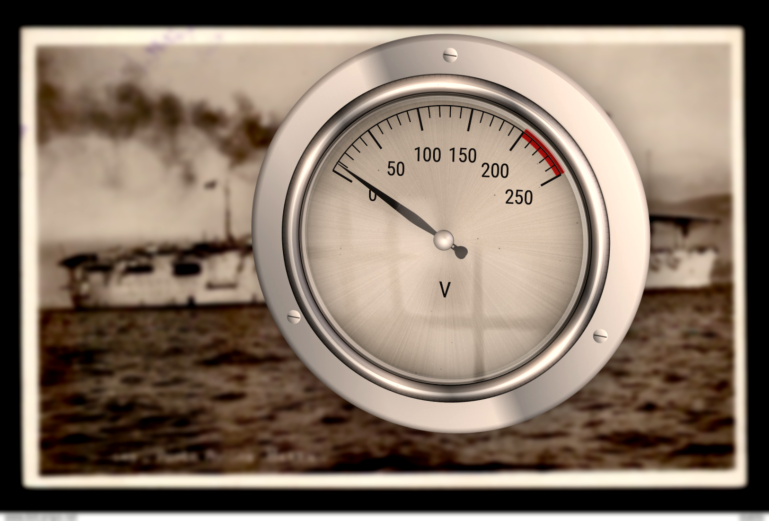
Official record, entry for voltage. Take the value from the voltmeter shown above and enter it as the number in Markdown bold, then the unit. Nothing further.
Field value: **10** V
